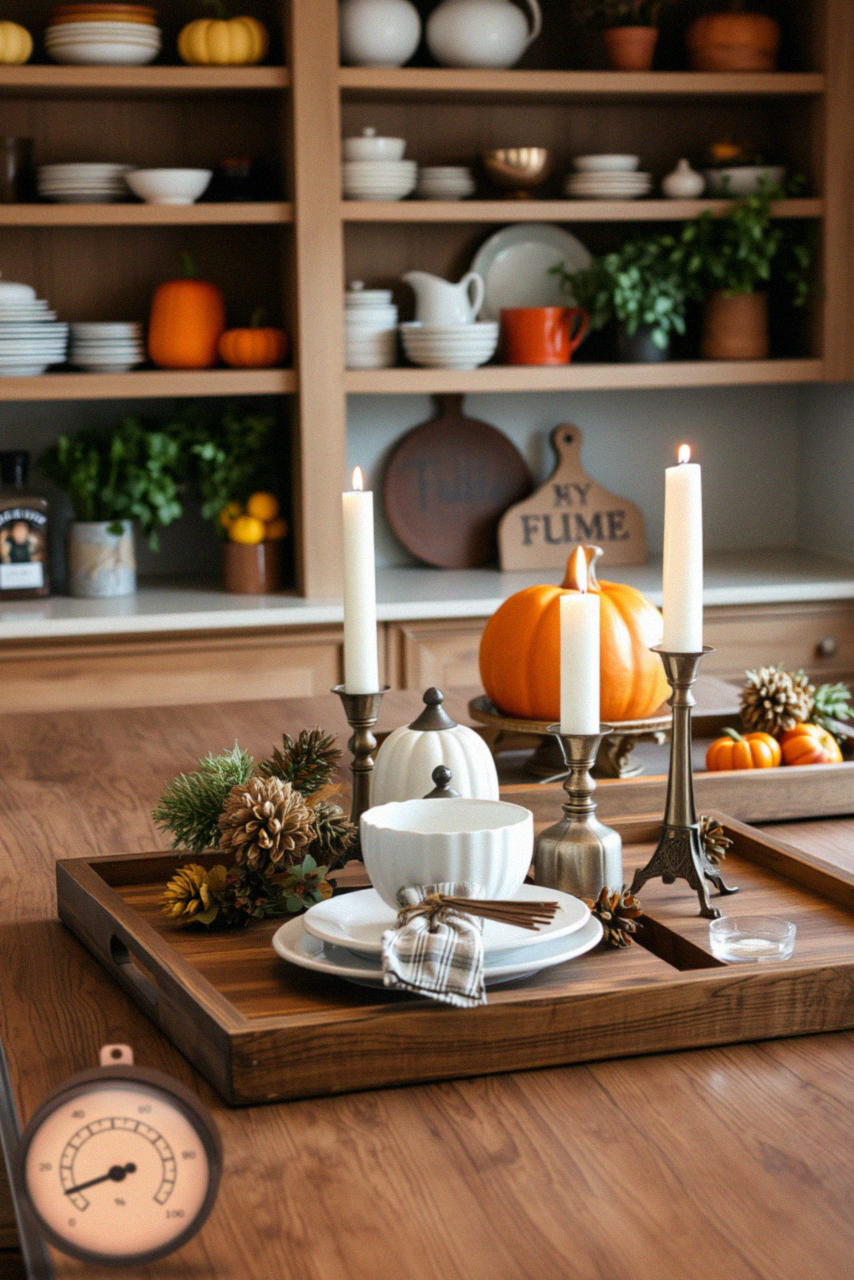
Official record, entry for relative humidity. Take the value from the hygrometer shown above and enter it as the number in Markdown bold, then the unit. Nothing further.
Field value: **10** %
